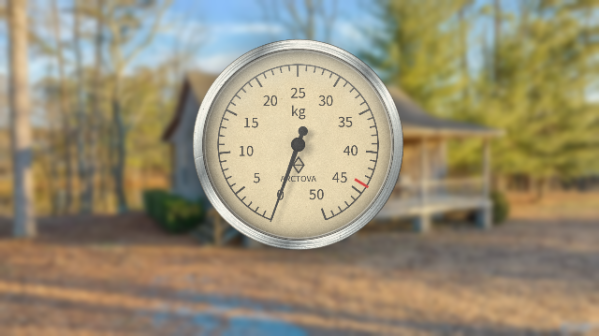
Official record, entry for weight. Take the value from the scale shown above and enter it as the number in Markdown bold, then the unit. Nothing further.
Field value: **0** kg
